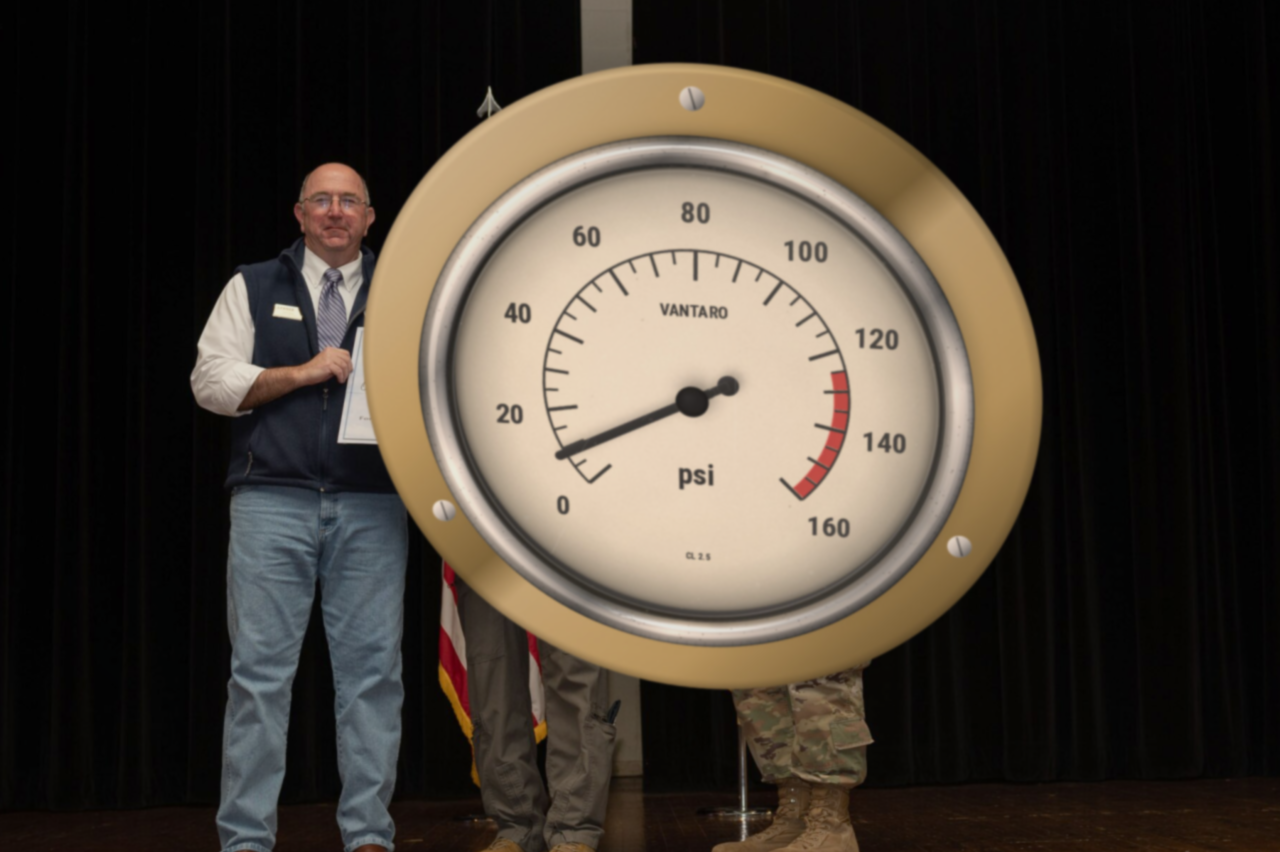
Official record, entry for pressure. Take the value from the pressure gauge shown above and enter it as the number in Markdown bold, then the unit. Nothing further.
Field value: **10** psi
